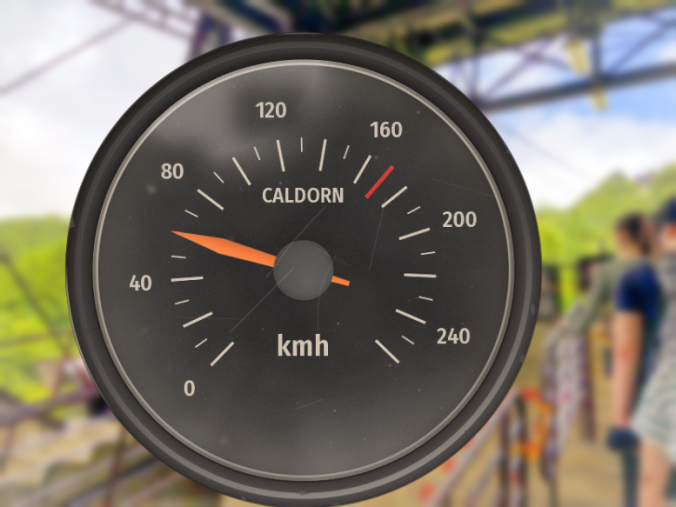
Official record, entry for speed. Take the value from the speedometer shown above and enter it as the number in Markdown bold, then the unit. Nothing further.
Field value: **60** km/h
